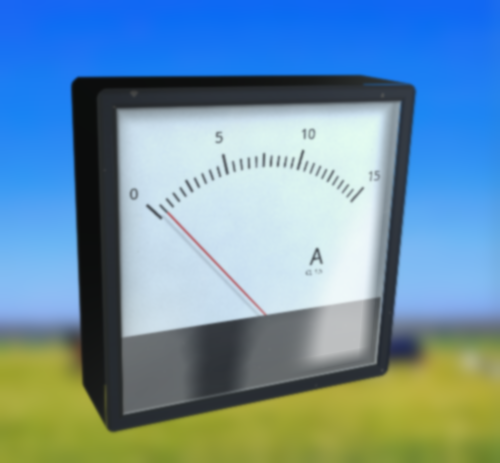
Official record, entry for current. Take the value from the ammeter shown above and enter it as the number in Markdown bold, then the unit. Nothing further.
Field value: **0.5** A
